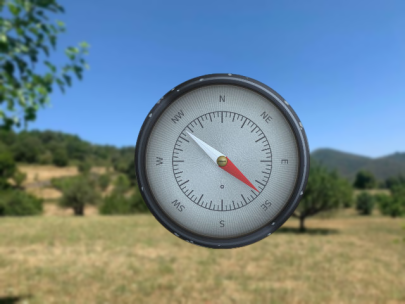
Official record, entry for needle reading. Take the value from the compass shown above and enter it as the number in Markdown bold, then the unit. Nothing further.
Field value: **130** °
